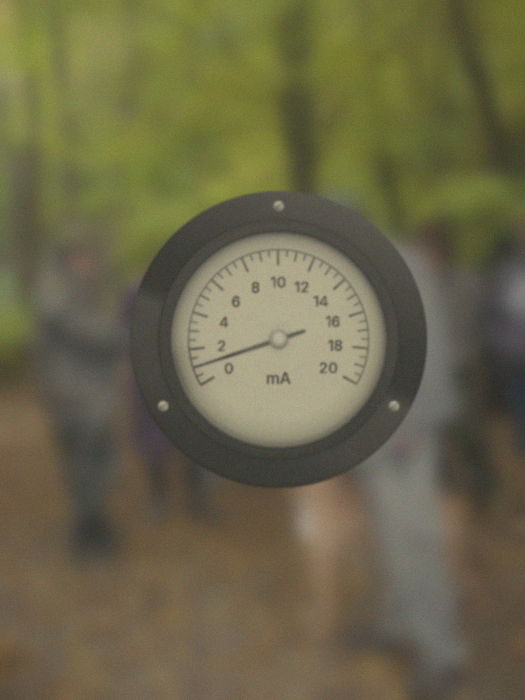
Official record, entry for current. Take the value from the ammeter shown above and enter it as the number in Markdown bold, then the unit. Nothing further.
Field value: **1** mA
